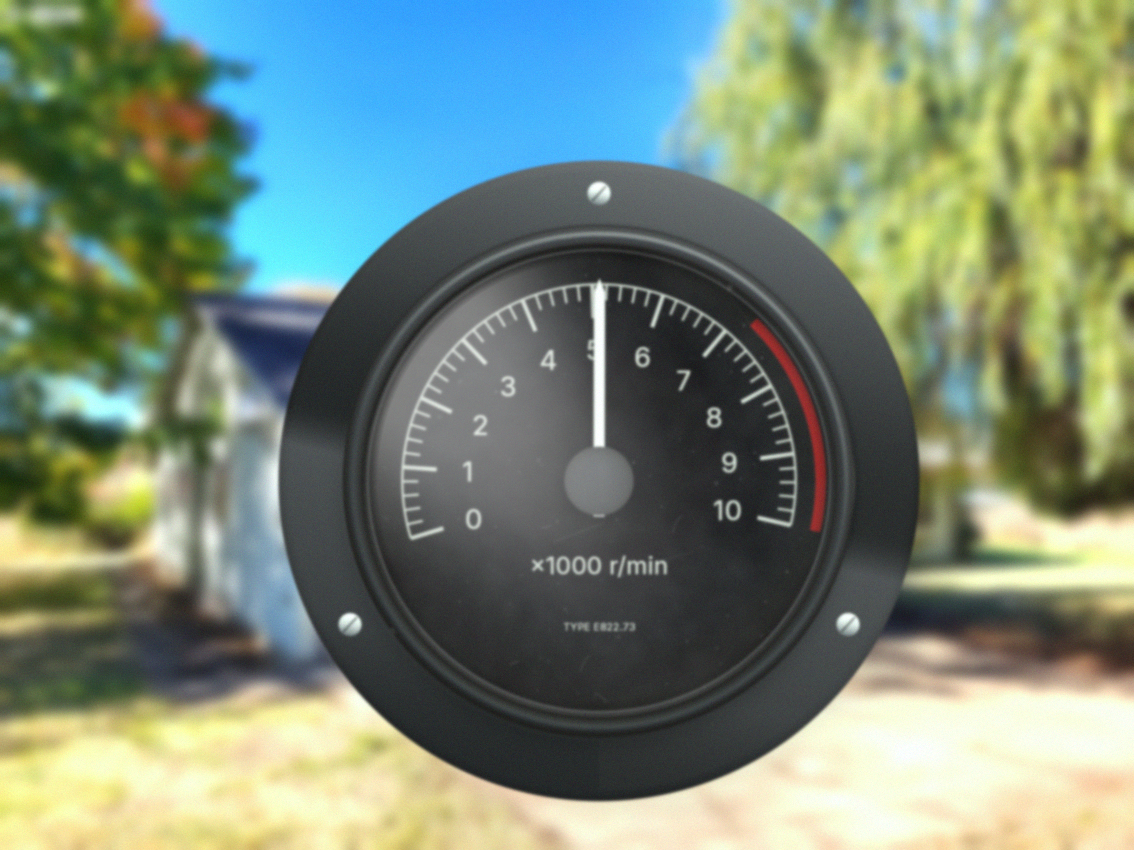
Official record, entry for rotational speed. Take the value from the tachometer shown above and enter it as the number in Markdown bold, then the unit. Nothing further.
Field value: **5100** rpm
